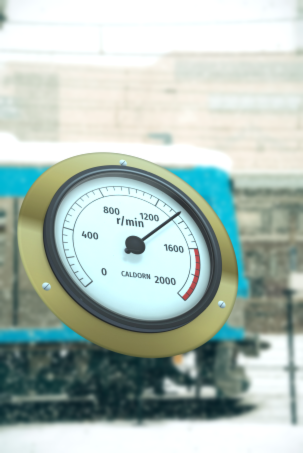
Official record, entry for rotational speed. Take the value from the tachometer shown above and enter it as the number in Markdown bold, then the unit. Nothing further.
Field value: **1350** rpm
